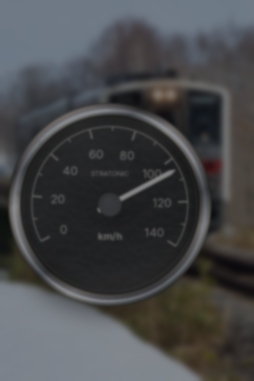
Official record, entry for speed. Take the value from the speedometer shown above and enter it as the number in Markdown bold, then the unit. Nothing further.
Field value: **105** km/h
